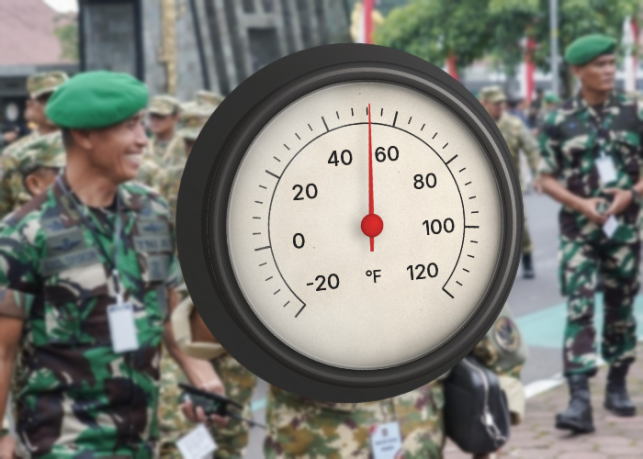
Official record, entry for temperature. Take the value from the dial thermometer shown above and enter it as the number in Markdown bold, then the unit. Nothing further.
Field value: **52** °F
